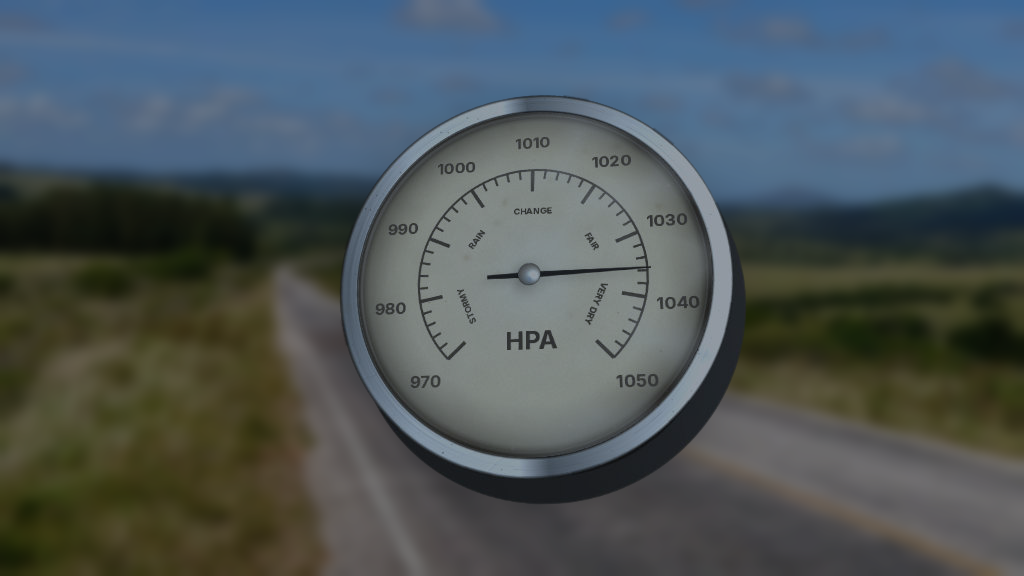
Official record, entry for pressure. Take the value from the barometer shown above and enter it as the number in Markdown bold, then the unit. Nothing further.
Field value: **1036** hPa
